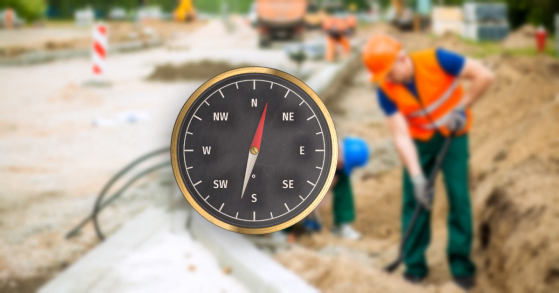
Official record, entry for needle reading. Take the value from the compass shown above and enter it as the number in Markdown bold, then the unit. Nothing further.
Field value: **15** °
